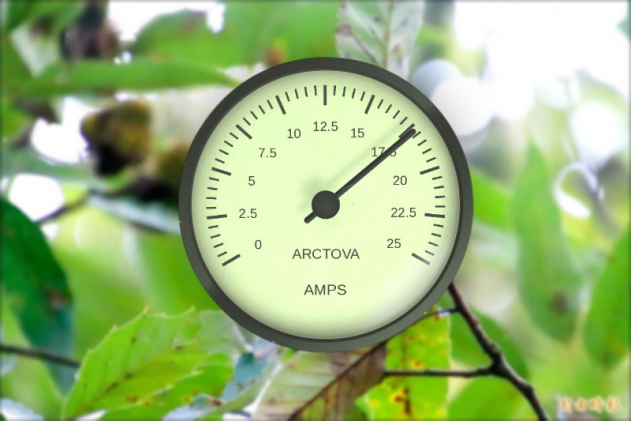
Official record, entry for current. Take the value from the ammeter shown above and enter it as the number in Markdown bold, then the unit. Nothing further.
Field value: **17.75** A
